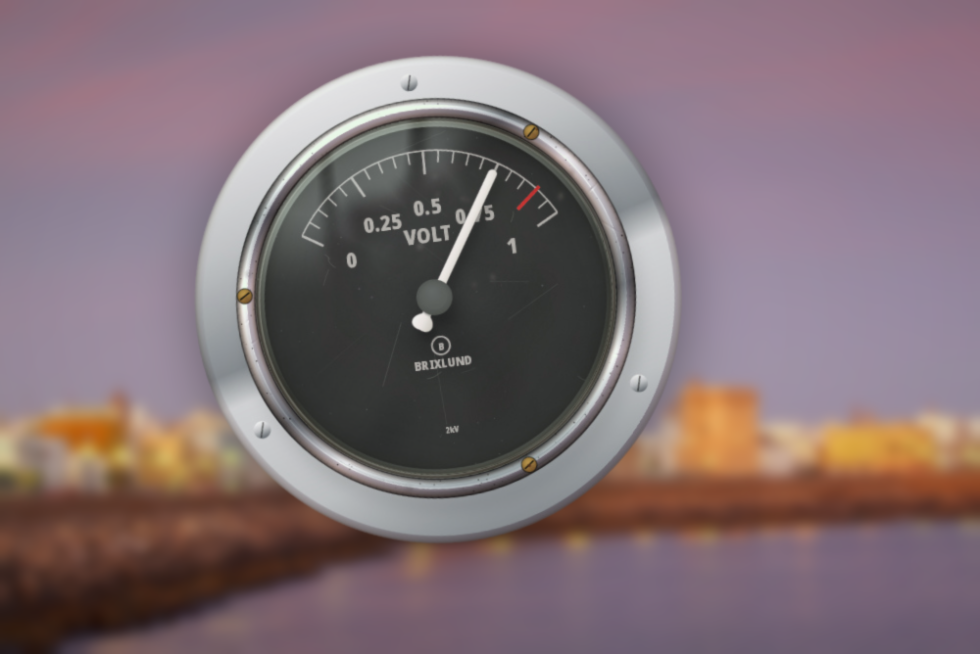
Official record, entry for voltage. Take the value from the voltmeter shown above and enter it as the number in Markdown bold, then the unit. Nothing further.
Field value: **0.75** V
